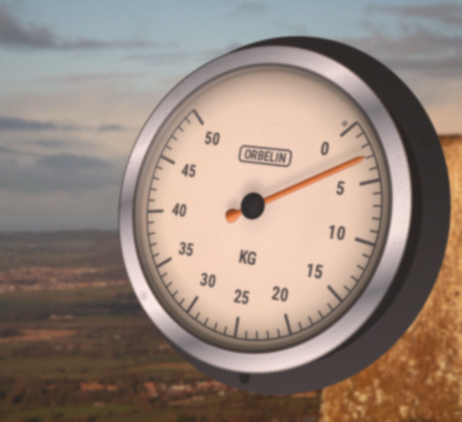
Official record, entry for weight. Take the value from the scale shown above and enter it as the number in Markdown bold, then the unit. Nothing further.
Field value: **3** kg
